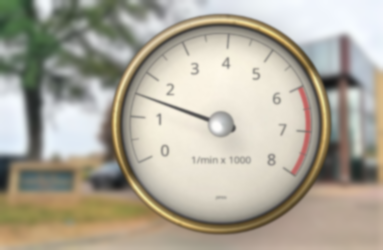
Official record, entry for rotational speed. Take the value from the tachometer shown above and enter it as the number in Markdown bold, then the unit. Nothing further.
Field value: **1500** rpm
